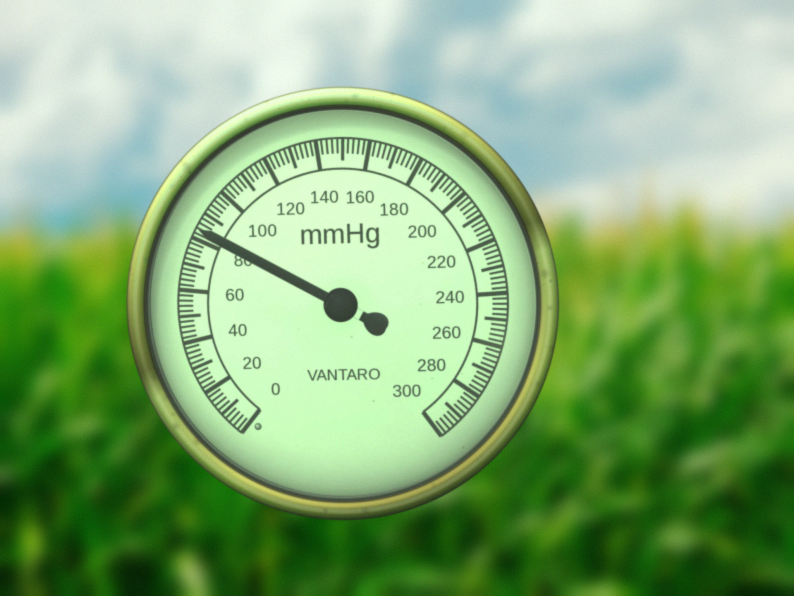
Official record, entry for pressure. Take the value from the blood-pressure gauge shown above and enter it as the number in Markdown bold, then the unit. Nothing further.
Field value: **84** mmHg
